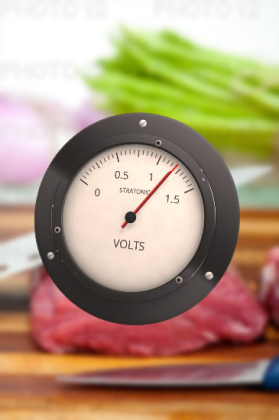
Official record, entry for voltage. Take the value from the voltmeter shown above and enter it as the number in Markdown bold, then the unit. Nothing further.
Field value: **1.2** V
